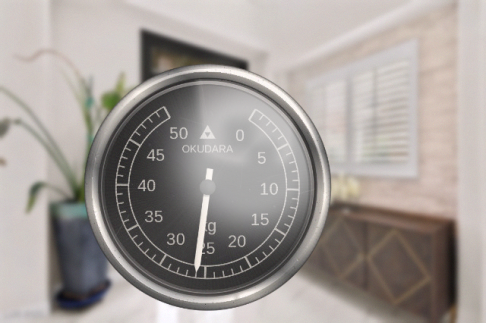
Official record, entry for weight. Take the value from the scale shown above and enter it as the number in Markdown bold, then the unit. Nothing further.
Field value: **26** kg
